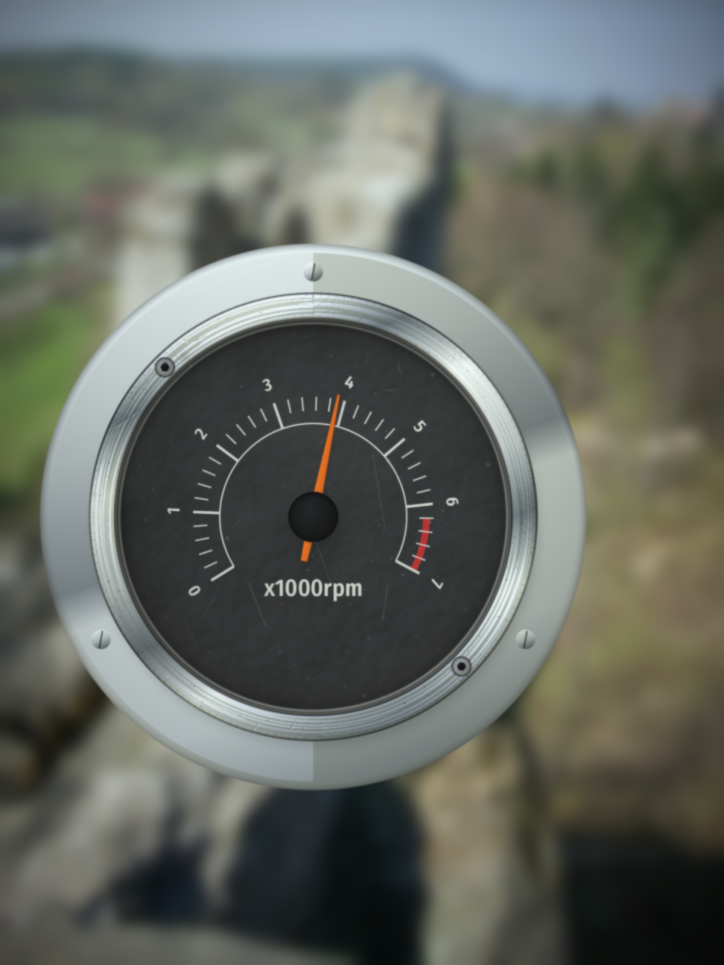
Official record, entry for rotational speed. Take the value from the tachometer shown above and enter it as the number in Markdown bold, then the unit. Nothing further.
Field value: **3900** rpm
